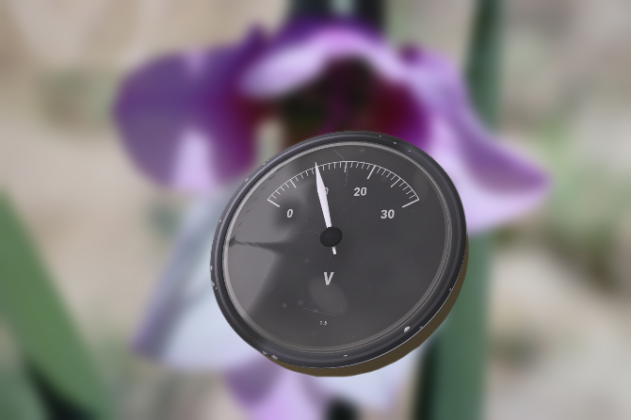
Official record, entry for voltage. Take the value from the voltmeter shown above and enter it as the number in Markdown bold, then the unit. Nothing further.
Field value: **10** V
